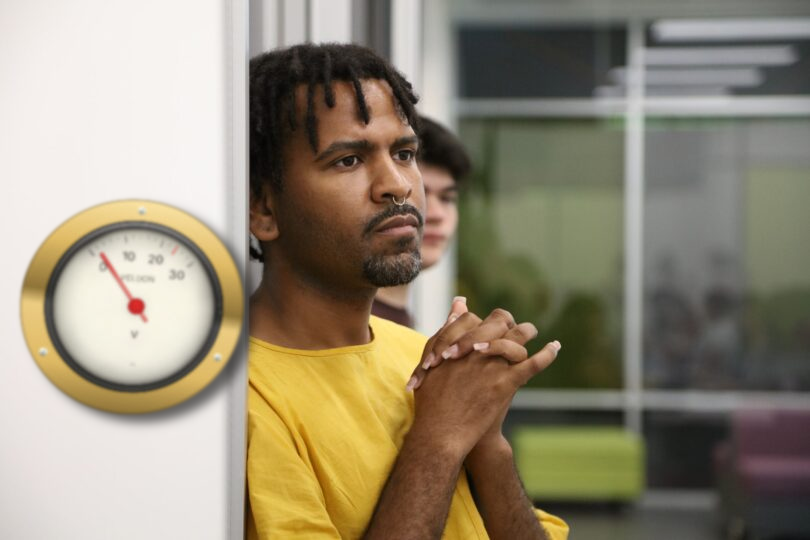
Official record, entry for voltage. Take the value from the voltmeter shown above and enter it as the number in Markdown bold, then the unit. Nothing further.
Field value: **2** V
